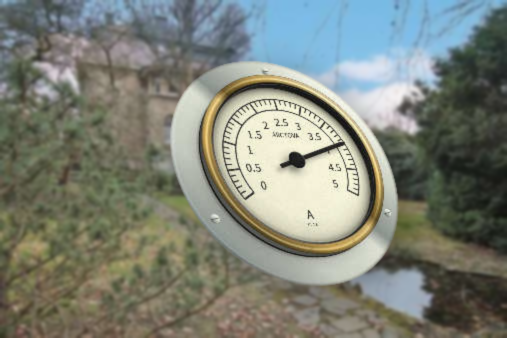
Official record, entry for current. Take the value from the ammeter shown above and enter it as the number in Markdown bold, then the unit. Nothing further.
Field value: **4** A
